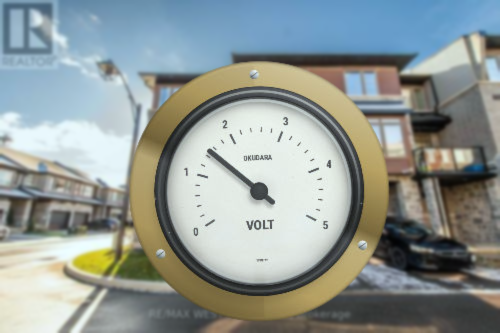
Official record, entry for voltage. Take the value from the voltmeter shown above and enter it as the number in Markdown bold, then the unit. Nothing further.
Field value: **1.5** V
